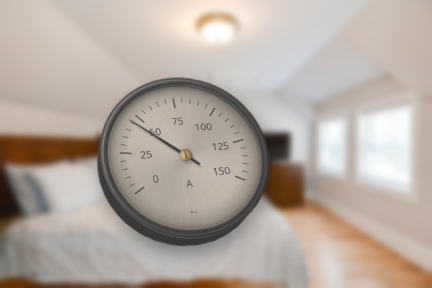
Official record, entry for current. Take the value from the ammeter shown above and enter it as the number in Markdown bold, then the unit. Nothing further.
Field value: **45** A
